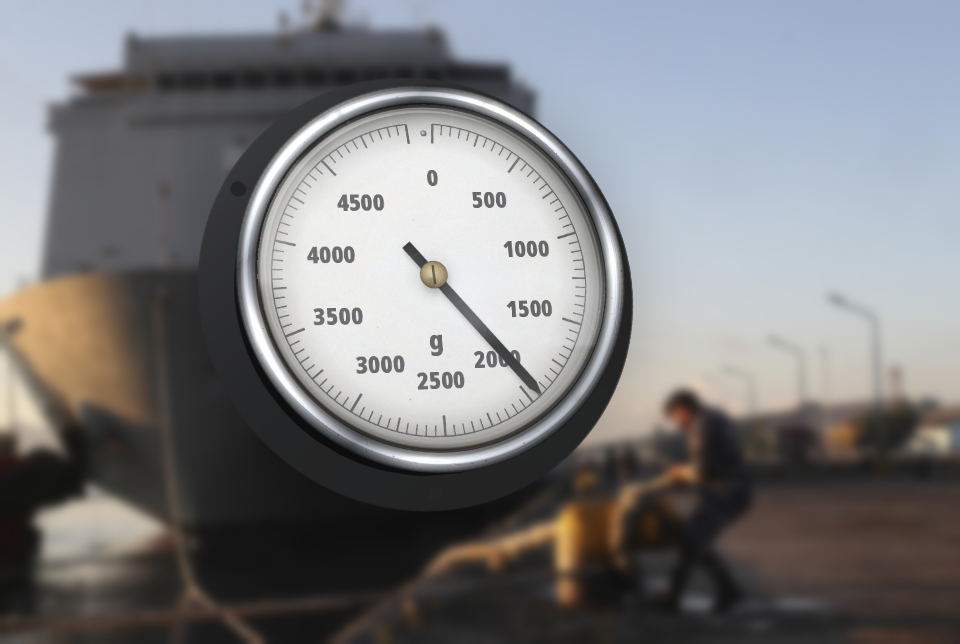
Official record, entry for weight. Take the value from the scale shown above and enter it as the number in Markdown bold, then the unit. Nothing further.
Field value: **1950** g
